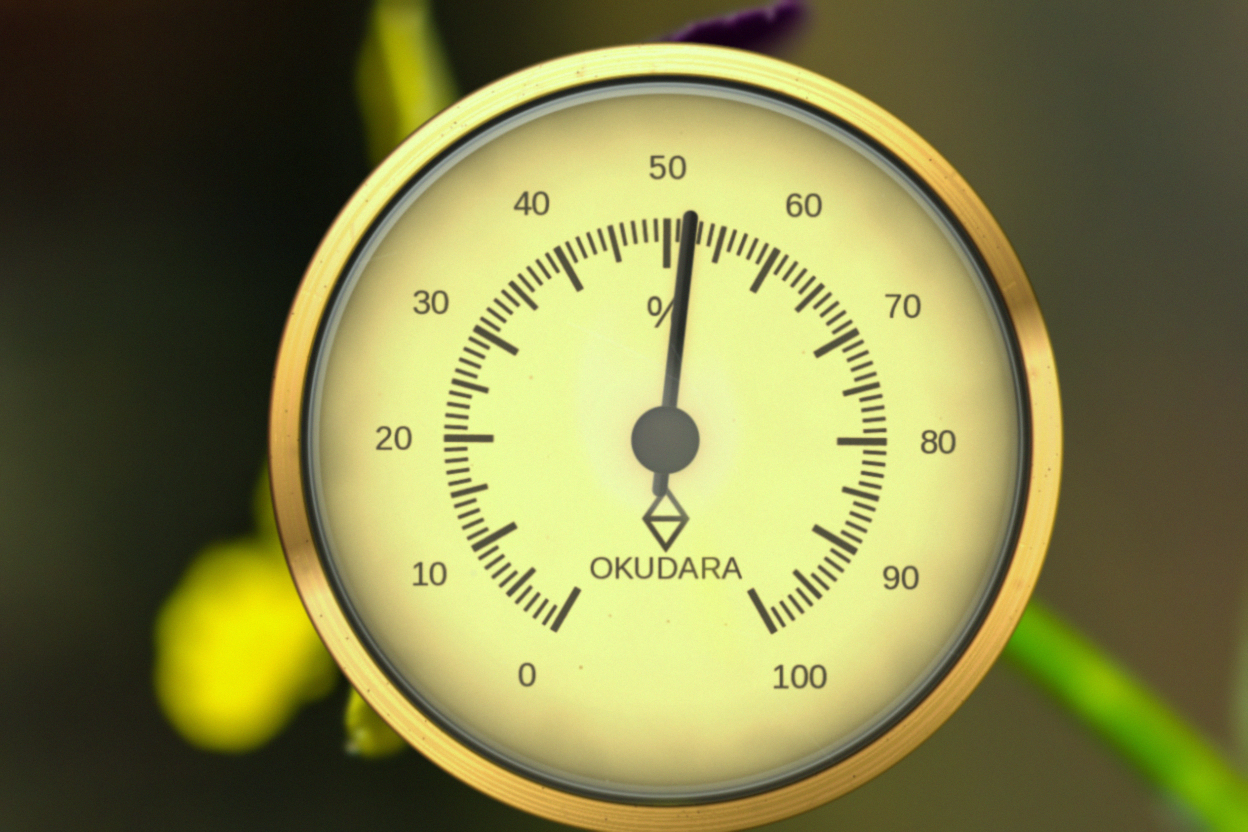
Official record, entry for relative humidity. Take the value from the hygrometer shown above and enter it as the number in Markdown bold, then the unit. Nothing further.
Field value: **52** %
